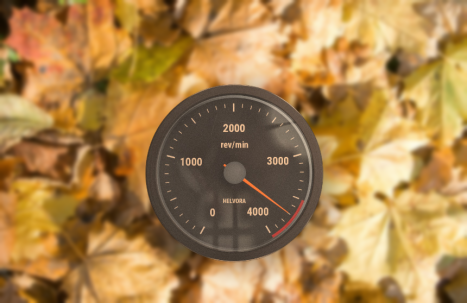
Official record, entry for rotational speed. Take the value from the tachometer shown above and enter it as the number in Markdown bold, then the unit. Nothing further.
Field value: **3700** rpm
